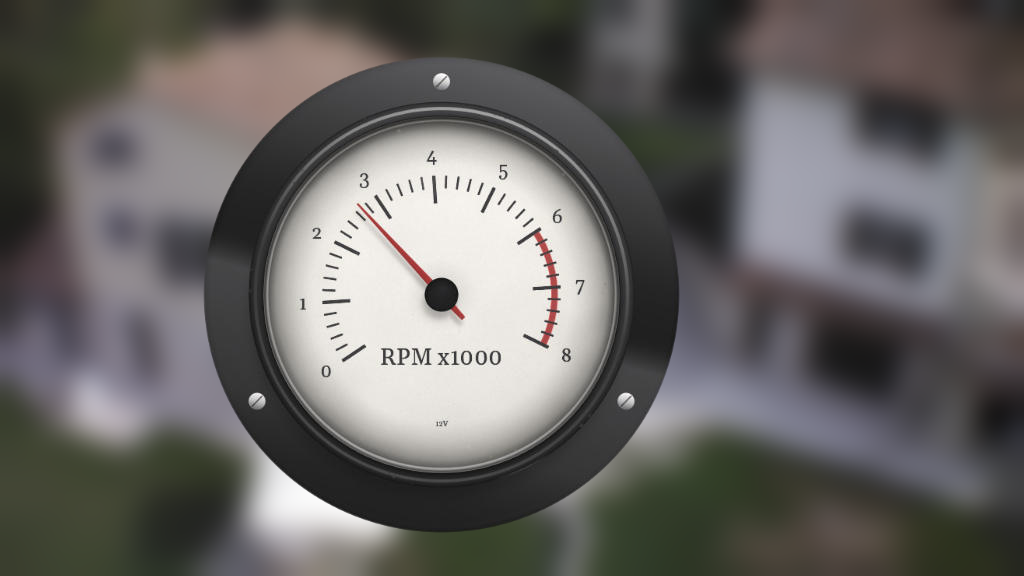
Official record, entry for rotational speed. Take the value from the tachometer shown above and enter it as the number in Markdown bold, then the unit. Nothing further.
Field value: **2700** rpm
